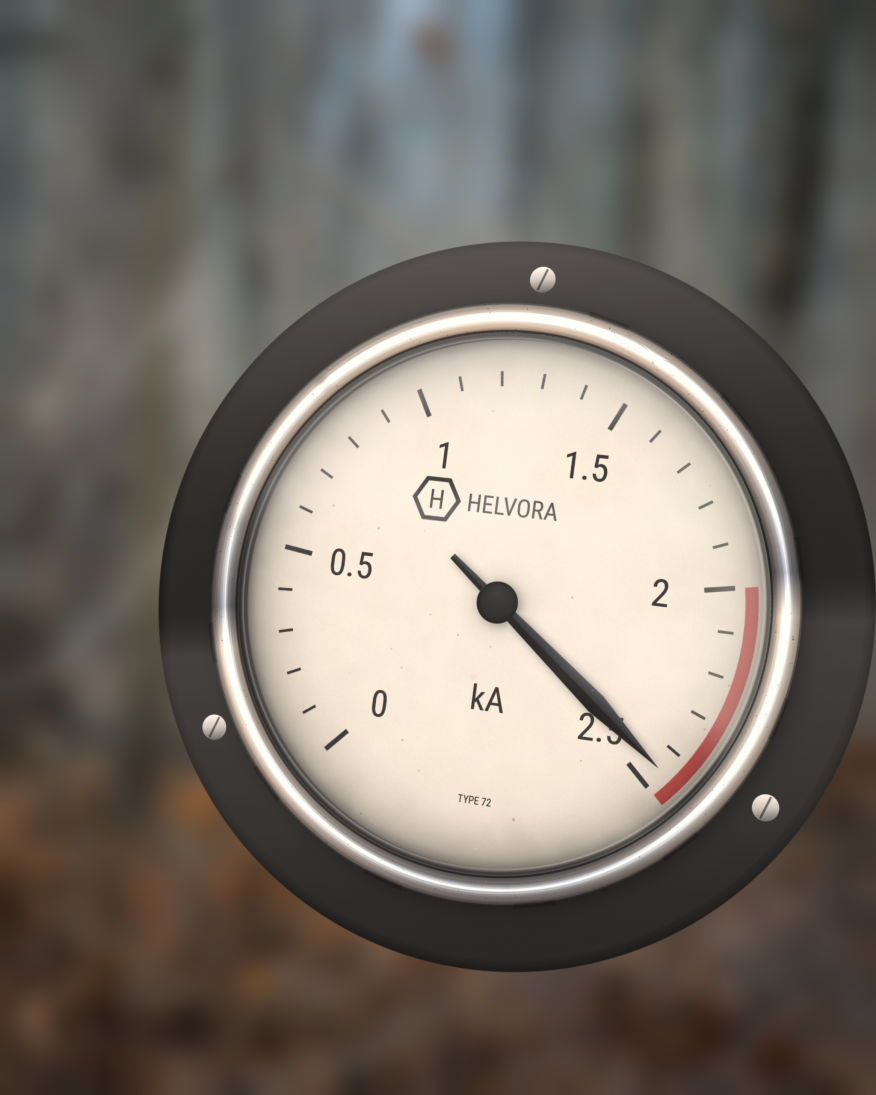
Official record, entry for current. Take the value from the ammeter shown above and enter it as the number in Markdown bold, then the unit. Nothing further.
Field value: **2.45** kA
